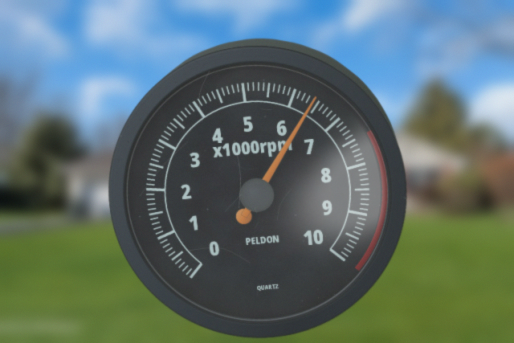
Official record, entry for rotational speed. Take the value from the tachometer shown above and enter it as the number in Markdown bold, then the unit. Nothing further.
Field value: **6400** rpm
